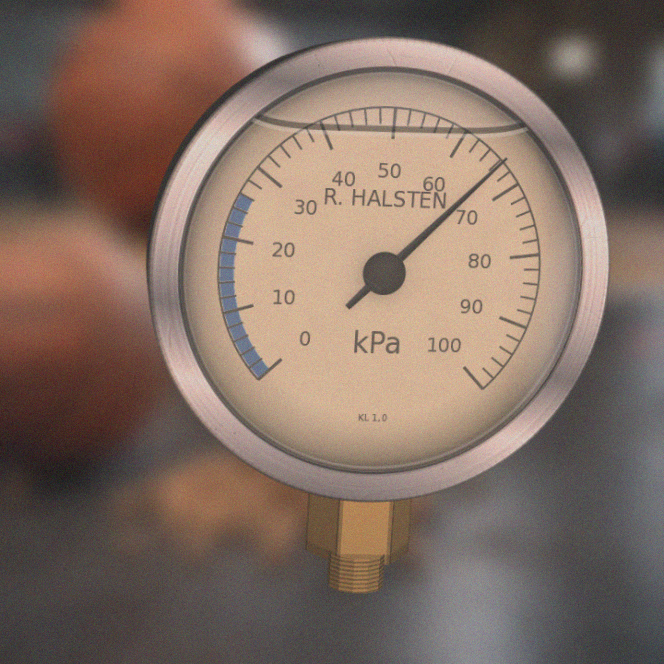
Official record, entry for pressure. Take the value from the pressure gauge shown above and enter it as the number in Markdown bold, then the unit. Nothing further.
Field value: **66** kPa
